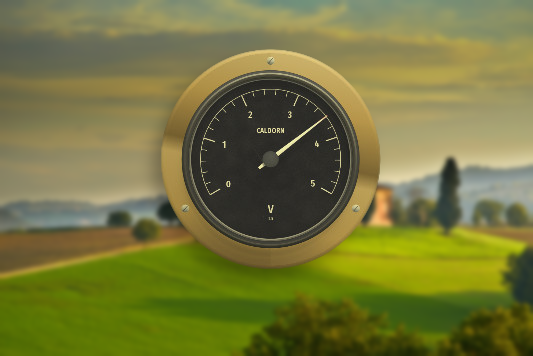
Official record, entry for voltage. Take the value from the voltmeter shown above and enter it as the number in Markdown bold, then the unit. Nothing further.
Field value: **3.6** V
